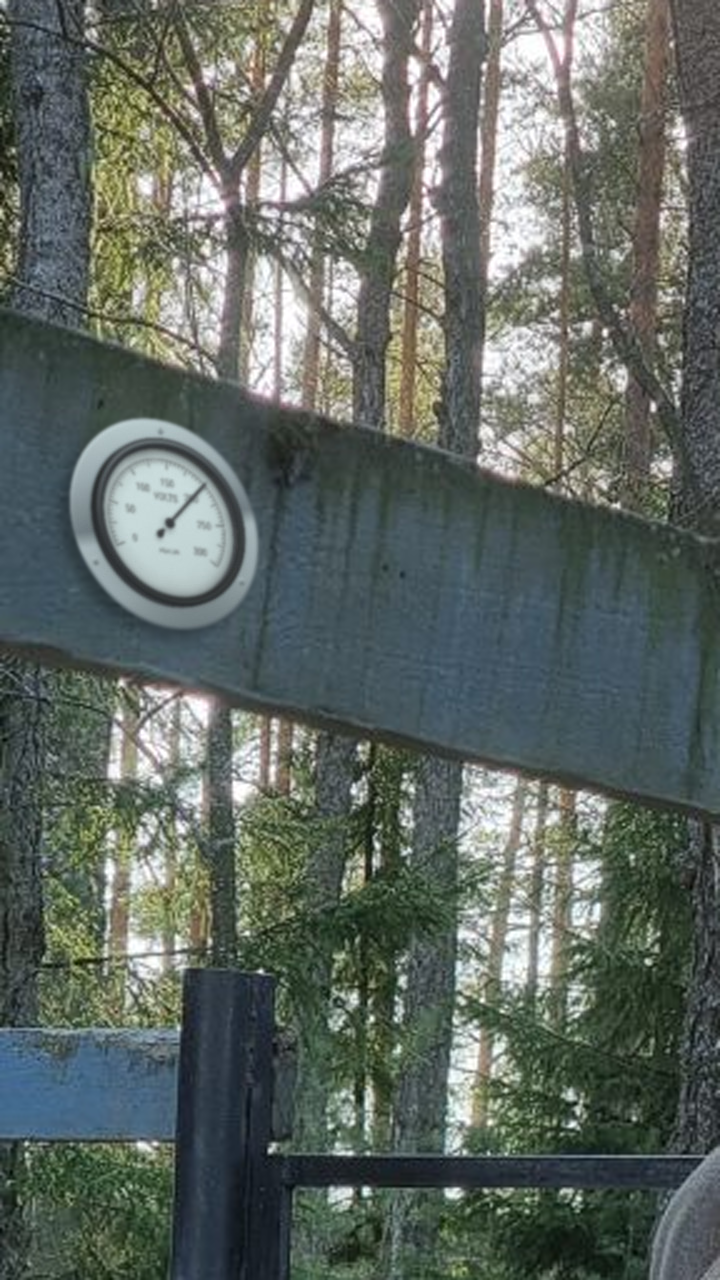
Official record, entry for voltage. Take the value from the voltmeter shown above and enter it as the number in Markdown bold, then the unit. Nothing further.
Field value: **200** V
